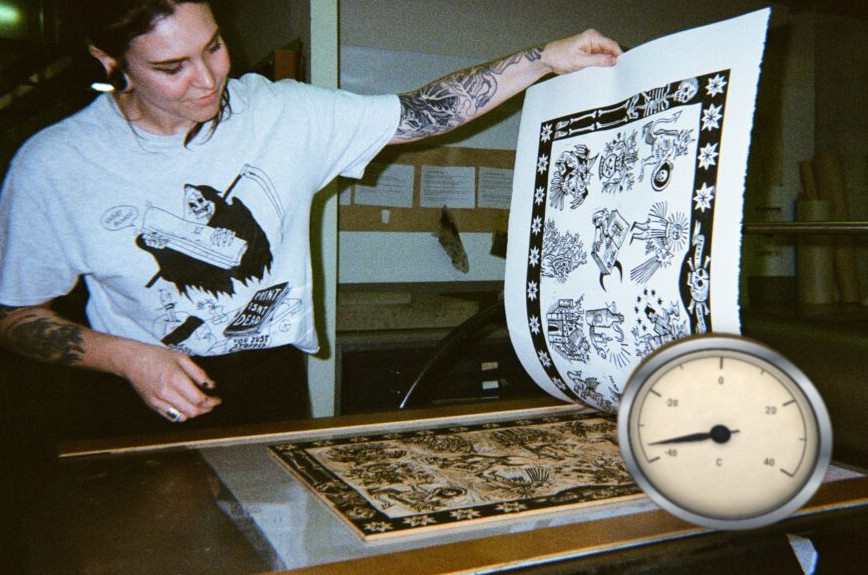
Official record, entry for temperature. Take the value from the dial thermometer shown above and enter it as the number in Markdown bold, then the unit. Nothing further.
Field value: **-35** °C
